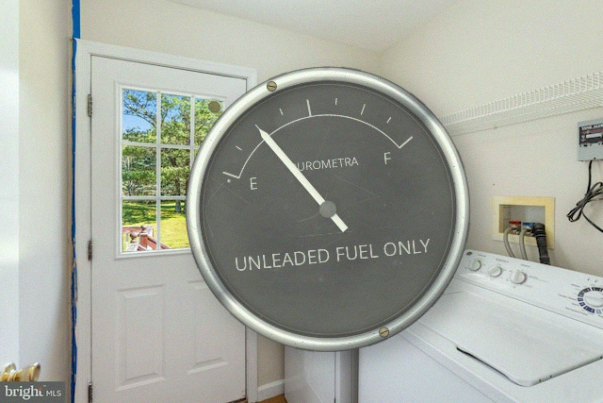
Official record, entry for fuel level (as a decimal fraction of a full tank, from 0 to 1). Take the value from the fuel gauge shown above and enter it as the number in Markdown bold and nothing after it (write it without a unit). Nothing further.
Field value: **0.25**
